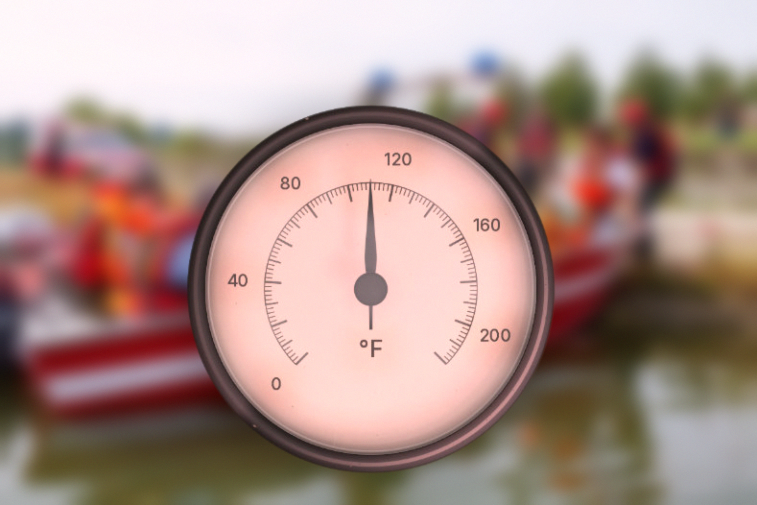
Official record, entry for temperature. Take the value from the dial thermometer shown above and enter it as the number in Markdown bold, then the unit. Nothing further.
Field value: **110** °F
